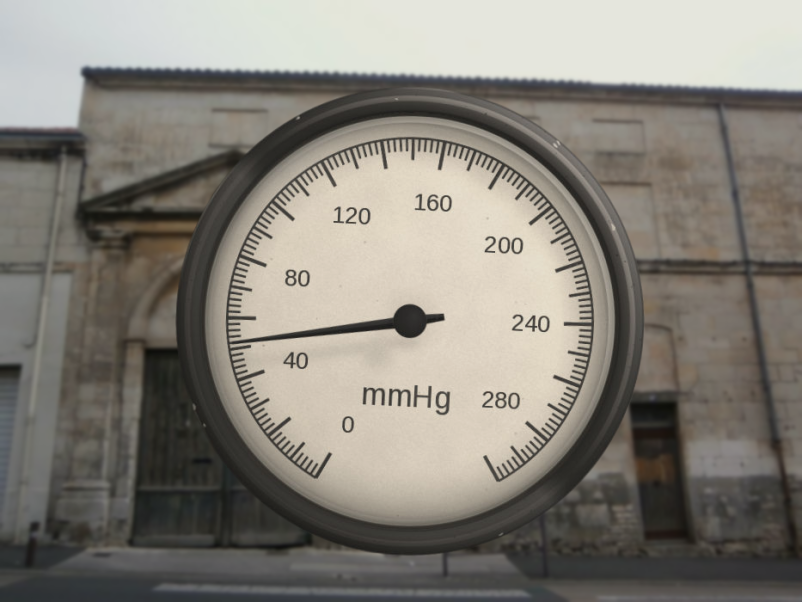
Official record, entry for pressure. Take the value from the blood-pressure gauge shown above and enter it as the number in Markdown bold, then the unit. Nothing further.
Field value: **52** mmHg
